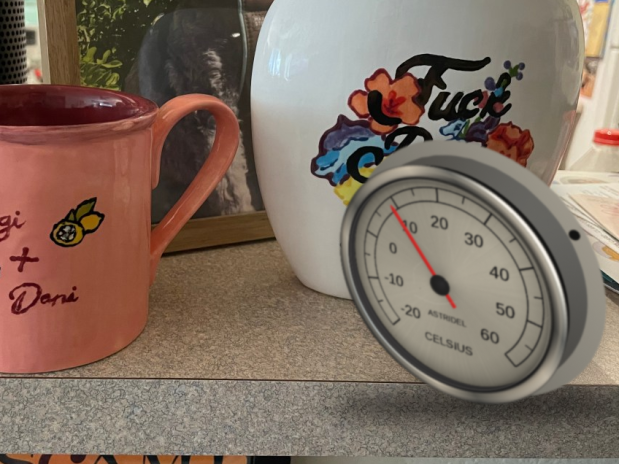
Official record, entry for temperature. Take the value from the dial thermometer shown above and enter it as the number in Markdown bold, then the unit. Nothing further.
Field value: **10** °C
